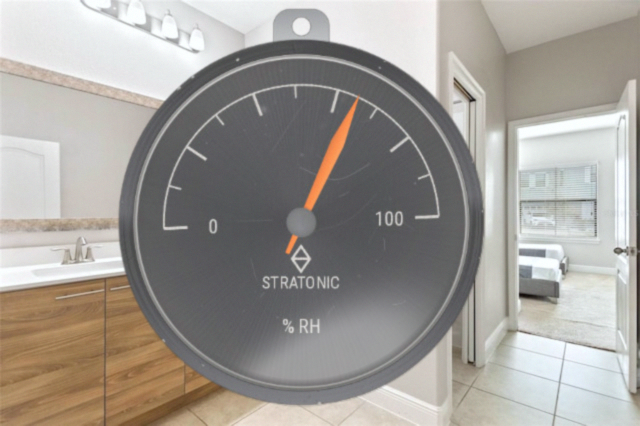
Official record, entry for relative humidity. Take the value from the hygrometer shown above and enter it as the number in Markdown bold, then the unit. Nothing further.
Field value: **65** %
